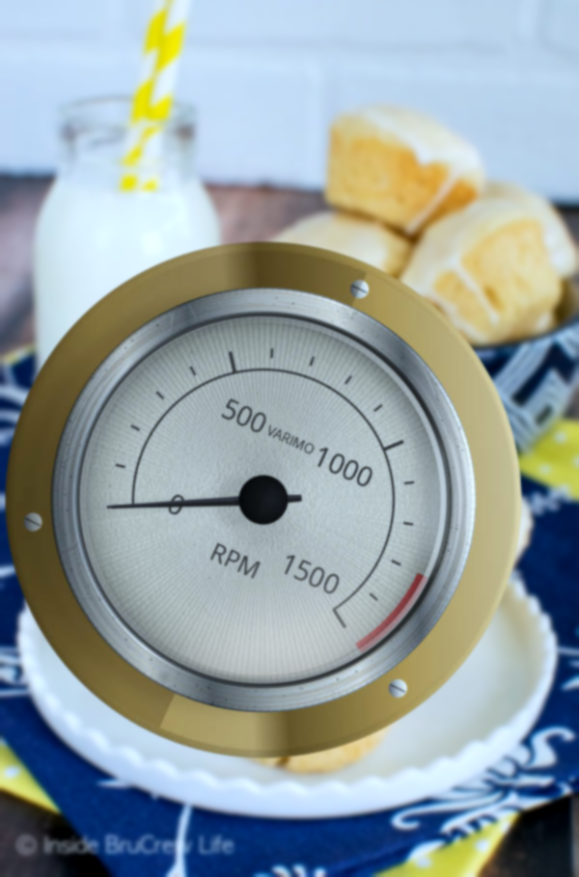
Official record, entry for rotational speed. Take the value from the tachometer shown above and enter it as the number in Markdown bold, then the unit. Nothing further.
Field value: **0** rpm
